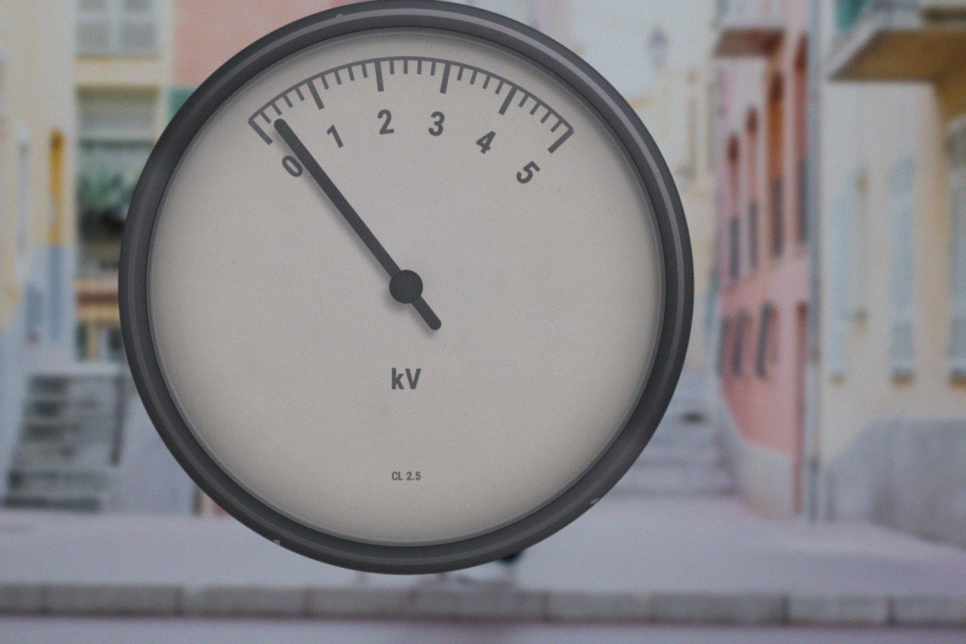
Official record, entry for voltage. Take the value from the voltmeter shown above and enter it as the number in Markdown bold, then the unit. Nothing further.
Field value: **0.3** kV
